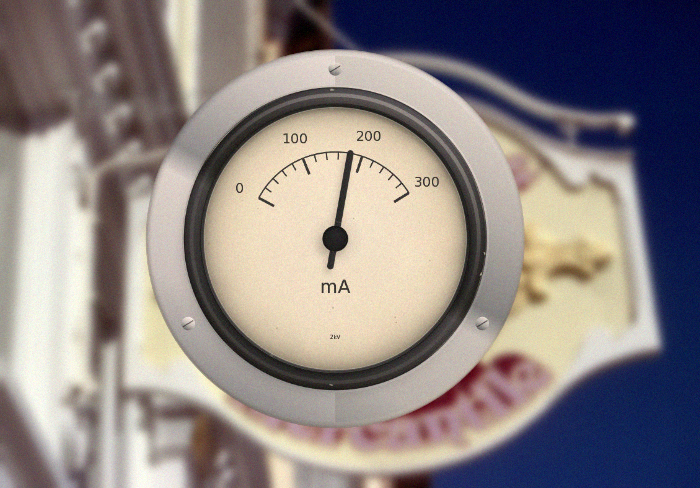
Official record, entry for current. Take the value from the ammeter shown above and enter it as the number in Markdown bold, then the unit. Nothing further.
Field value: **180** mA
